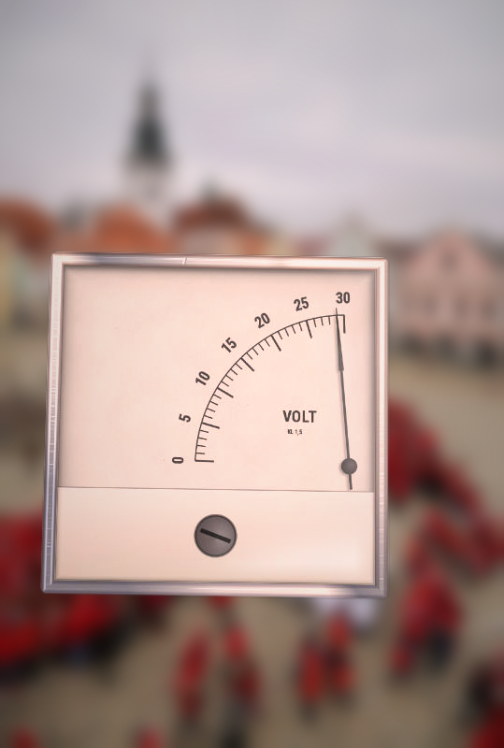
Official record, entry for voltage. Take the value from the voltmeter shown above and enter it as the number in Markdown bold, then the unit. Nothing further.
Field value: **29** V
